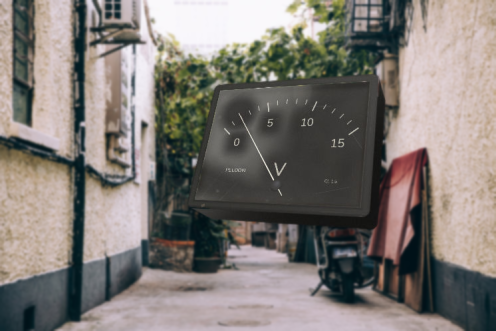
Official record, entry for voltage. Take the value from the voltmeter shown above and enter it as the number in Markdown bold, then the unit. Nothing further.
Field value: **2** V
